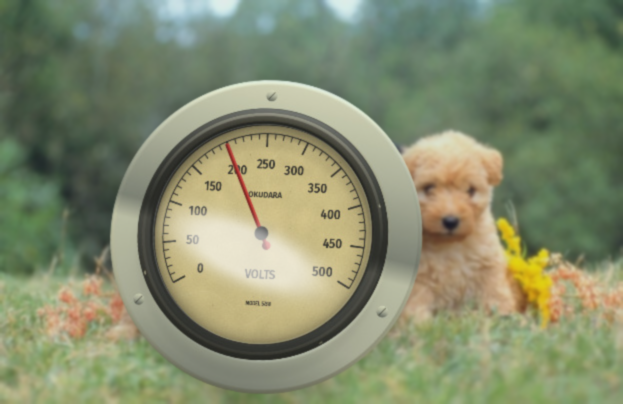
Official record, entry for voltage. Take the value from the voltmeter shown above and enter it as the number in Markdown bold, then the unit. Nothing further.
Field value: **200** V
